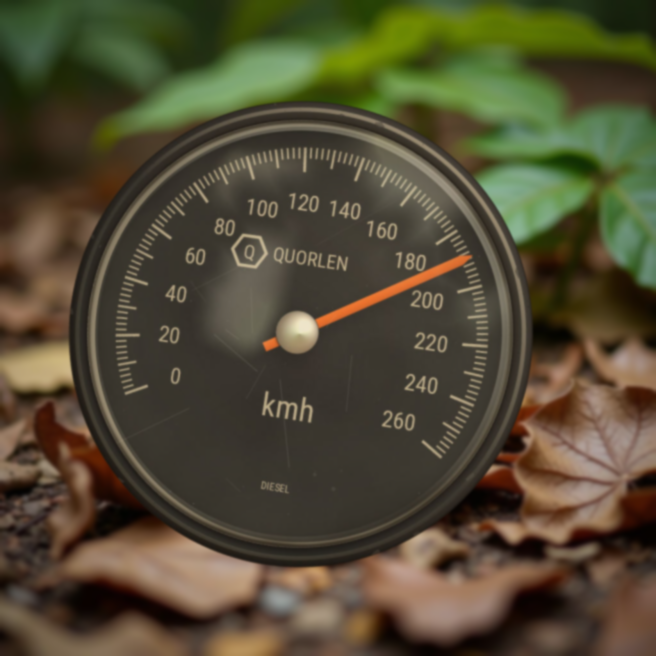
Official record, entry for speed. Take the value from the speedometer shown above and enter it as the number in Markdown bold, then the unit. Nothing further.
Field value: **190** km/h
